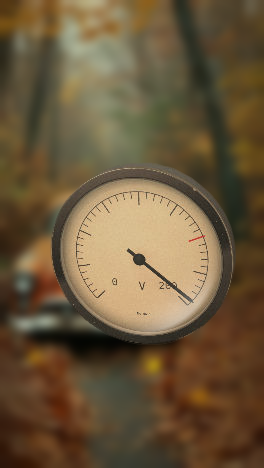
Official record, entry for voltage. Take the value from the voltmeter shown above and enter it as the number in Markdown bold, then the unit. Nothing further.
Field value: **195** V
